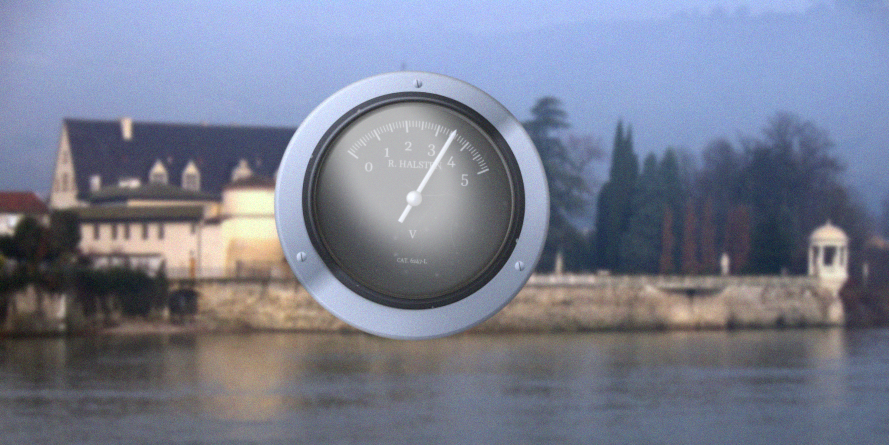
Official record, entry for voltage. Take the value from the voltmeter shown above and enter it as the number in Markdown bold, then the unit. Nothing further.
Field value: **3.5** V
